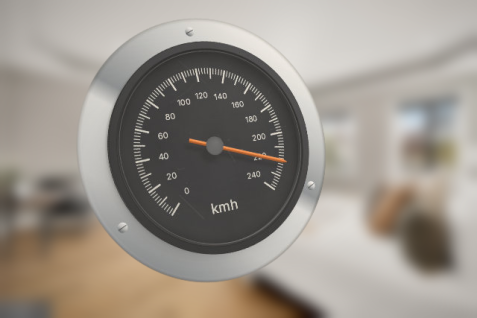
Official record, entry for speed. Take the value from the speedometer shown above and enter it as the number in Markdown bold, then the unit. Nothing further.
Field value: **220** km/h
